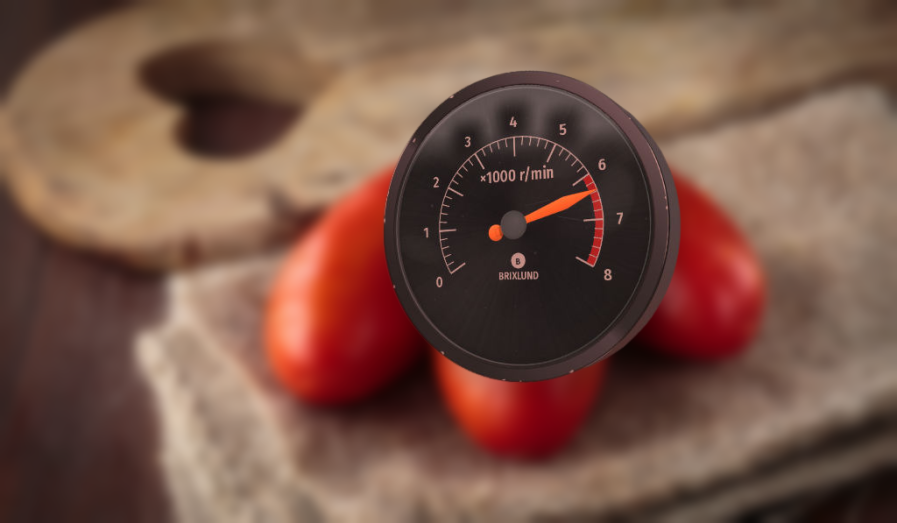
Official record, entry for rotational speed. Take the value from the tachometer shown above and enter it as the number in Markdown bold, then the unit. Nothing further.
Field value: **6400** rpm
